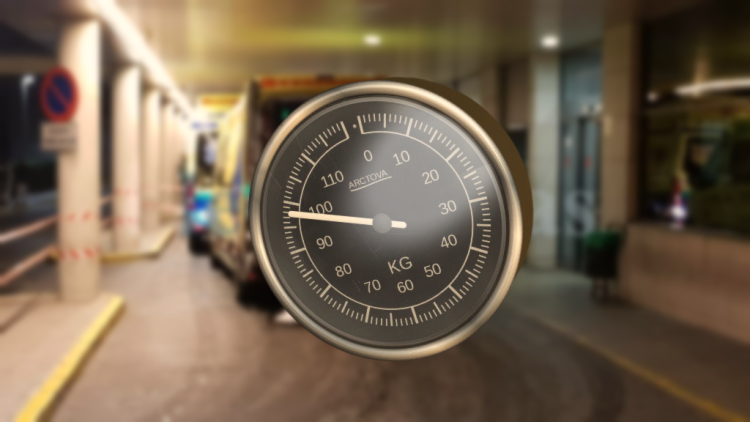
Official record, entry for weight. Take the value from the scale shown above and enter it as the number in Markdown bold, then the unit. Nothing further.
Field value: **98** kg
